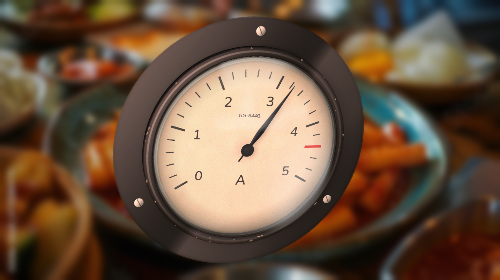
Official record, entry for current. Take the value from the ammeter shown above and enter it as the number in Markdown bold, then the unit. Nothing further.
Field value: **3.2** A
